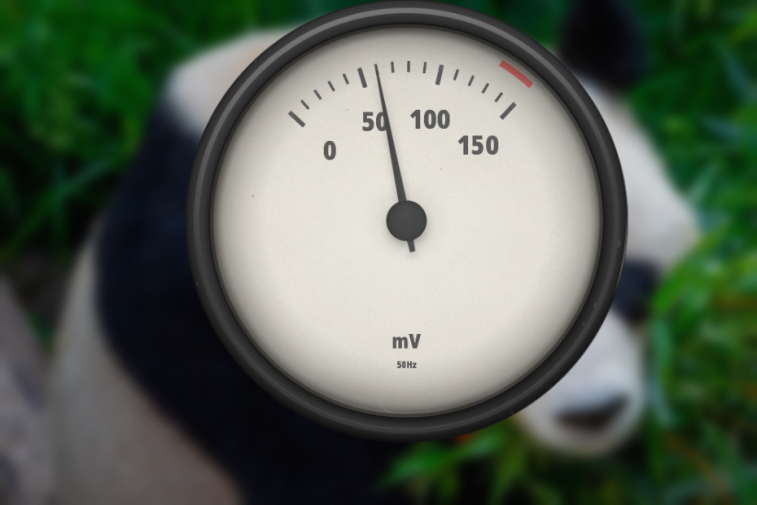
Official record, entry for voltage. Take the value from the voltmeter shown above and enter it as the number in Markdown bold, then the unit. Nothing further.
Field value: **60** mV
